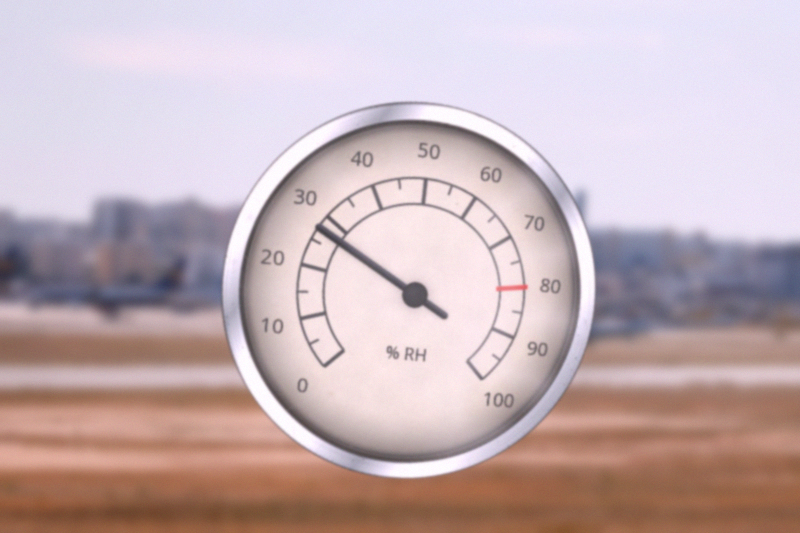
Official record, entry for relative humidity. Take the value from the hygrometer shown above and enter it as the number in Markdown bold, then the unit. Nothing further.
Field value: **27.5** %
